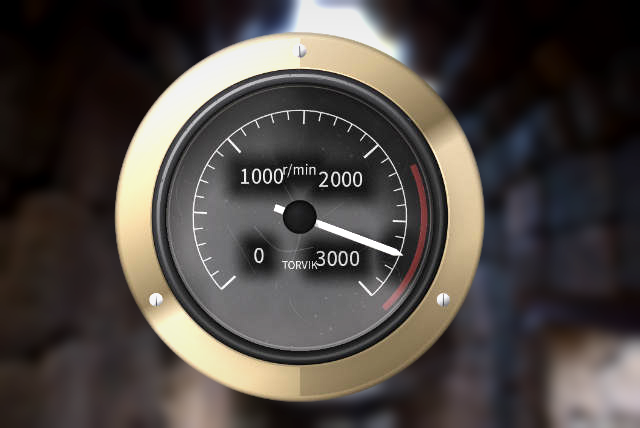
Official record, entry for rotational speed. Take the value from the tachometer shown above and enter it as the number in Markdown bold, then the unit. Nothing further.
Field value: **2700** rpm
